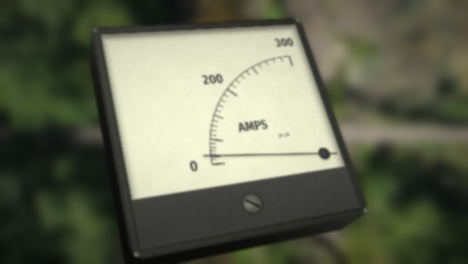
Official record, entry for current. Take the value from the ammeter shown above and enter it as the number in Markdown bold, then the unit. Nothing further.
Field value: **50** A
